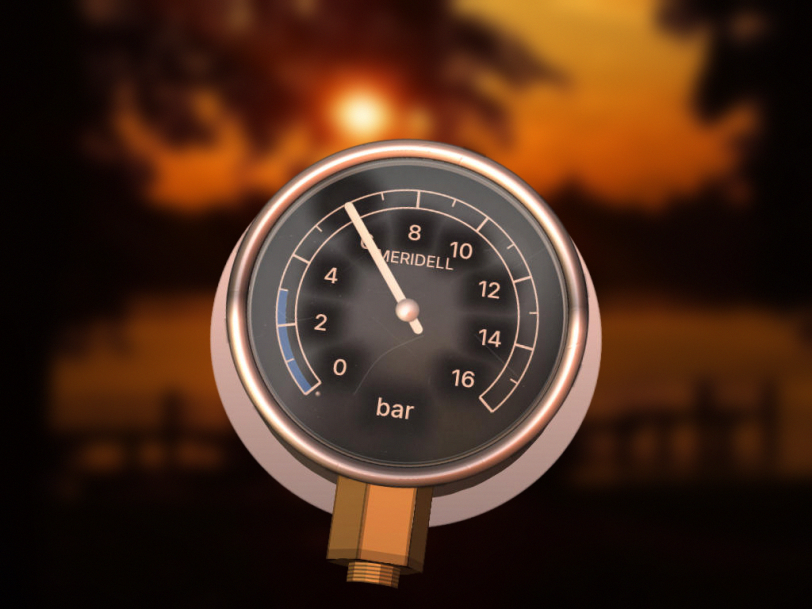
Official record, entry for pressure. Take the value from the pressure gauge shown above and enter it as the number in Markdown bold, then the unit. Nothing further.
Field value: **6** bar
